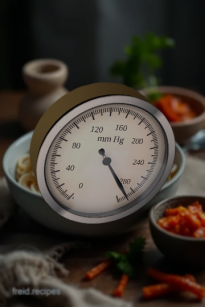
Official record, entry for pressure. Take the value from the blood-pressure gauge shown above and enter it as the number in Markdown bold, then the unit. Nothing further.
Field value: **290** mmHg
